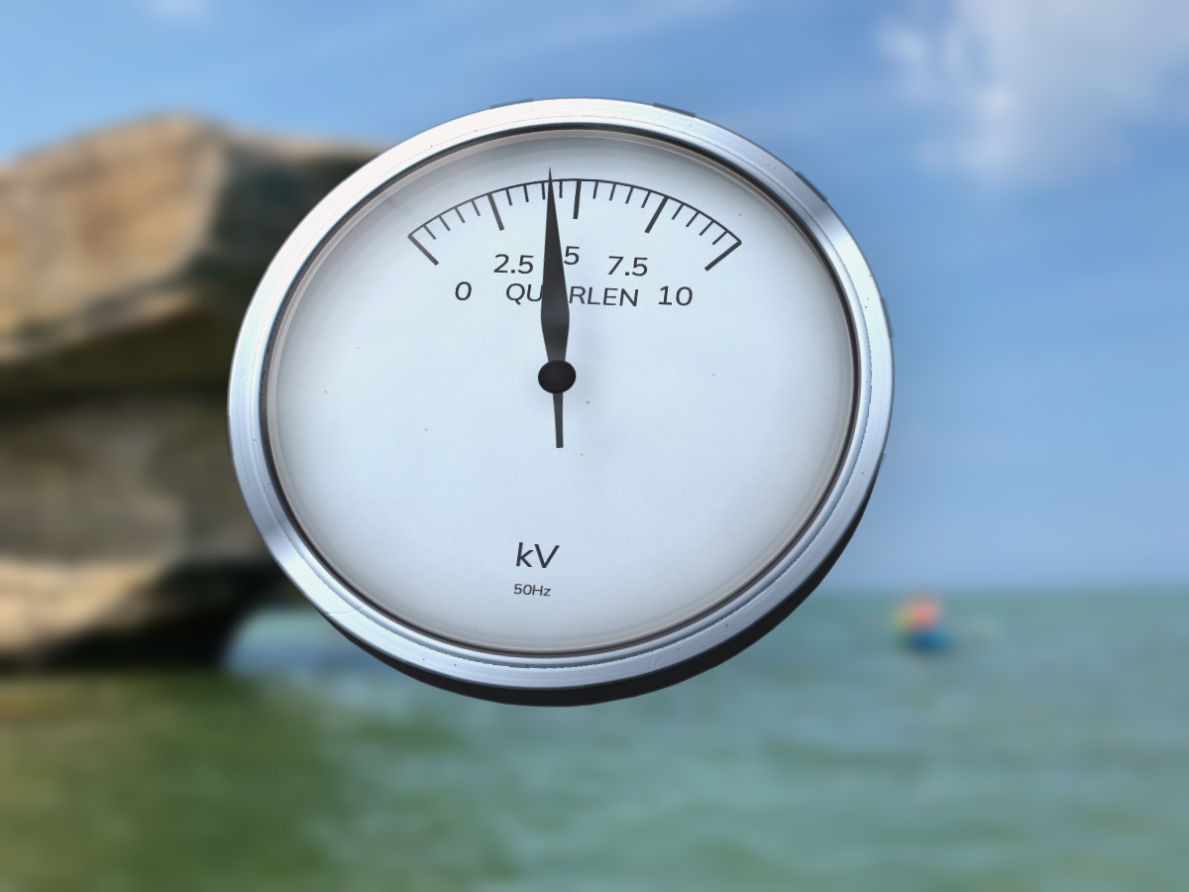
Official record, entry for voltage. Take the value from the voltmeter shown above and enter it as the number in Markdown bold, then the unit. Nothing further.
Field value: **4.25** kV
